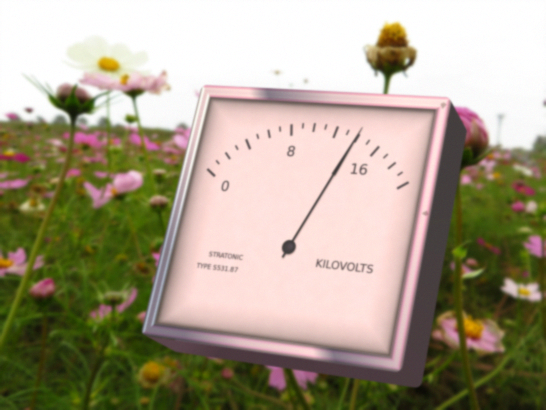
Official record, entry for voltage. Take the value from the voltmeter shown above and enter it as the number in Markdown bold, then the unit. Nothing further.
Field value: **14** kV
